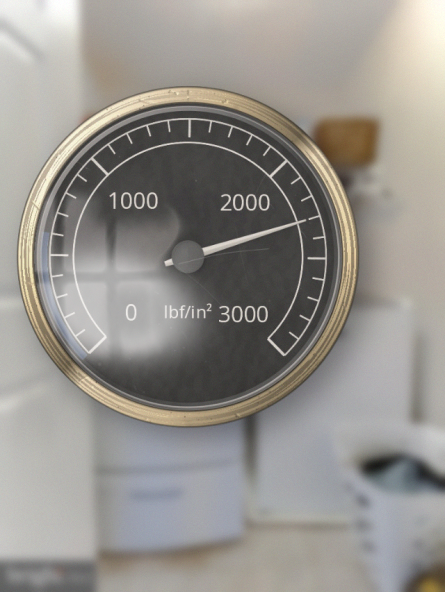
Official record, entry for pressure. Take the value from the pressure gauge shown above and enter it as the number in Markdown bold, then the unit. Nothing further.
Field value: **2300** psi
